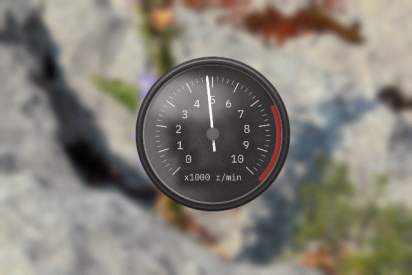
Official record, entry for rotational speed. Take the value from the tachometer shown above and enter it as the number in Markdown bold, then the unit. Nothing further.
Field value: **4800** rpm
